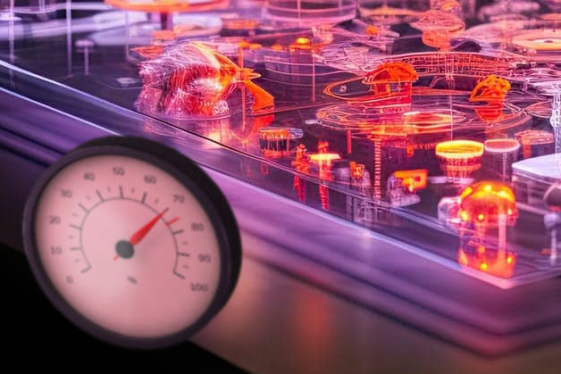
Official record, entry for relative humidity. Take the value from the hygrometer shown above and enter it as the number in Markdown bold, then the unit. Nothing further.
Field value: **70** %
